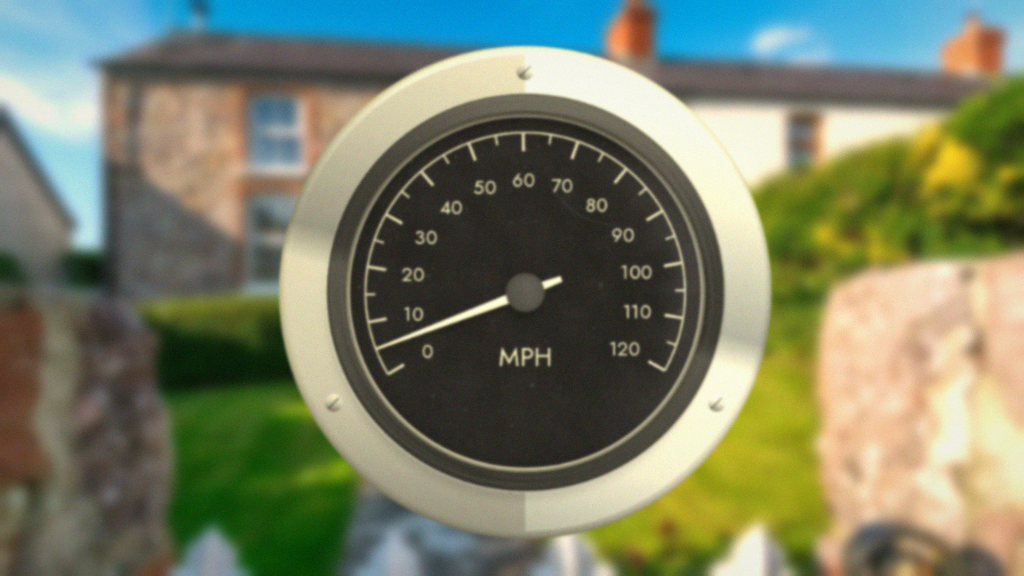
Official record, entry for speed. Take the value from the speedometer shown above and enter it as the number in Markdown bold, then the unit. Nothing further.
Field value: **5** mph
